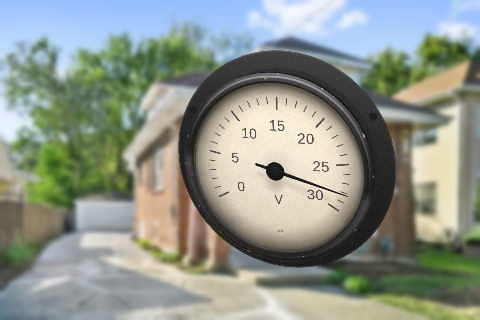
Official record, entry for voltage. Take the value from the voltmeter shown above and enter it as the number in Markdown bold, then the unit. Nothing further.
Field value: **28** V
